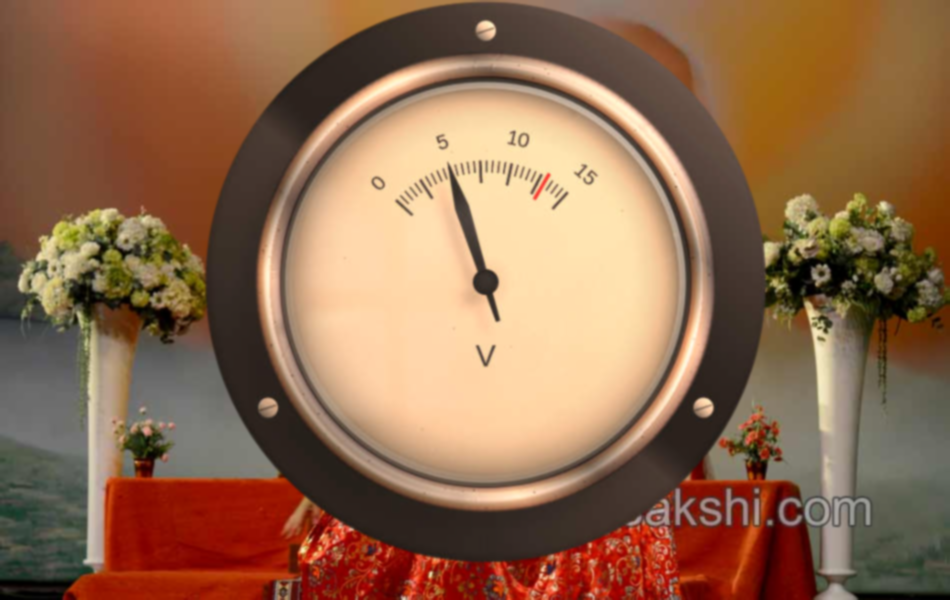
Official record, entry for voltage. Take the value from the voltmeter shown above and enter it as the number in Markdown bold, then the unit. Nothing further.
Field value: **5** V
